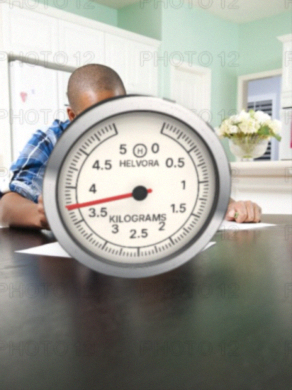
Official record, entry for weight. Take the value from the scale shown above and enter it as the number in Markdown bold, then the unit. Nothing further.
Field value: **3.75** kg
